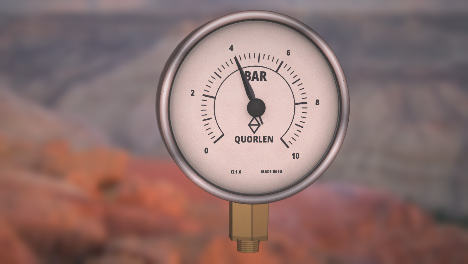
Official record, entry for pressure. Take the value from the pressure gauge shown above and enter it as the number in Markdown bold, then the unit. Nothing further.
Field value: **4** bar
